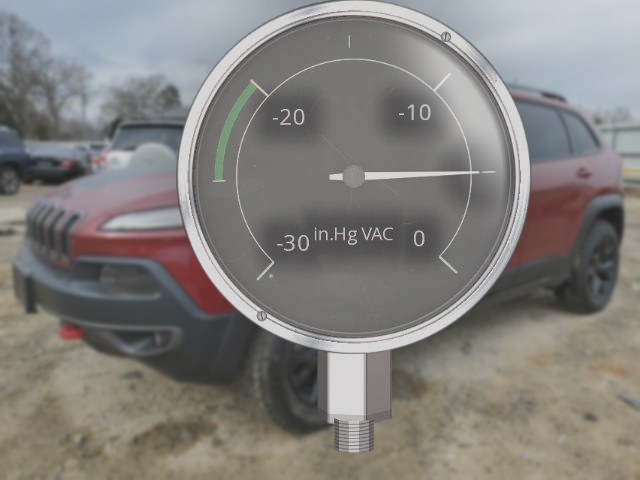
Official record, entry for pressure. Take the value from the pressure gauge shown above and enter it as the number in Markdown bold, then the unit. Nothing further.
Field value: **-5** inHg
